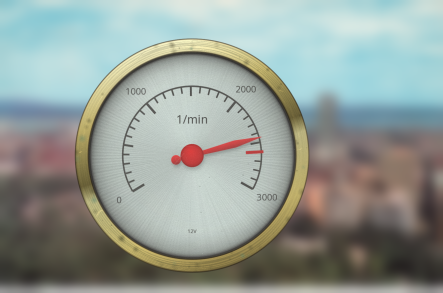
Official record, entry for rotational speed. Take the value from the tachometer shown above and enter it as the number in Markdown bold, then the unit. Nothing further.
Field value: **2450** rpm
